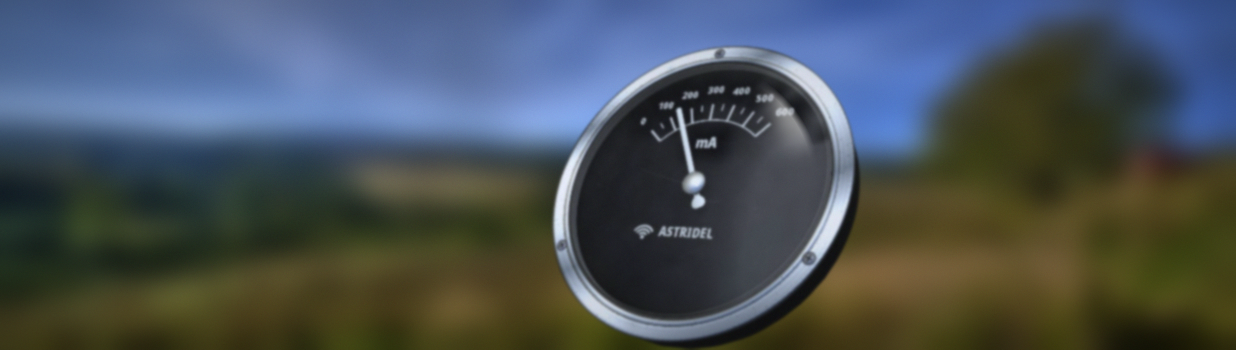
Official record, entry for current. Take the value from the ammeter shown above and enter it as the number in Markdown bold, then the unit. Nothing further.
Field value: **150** mA
